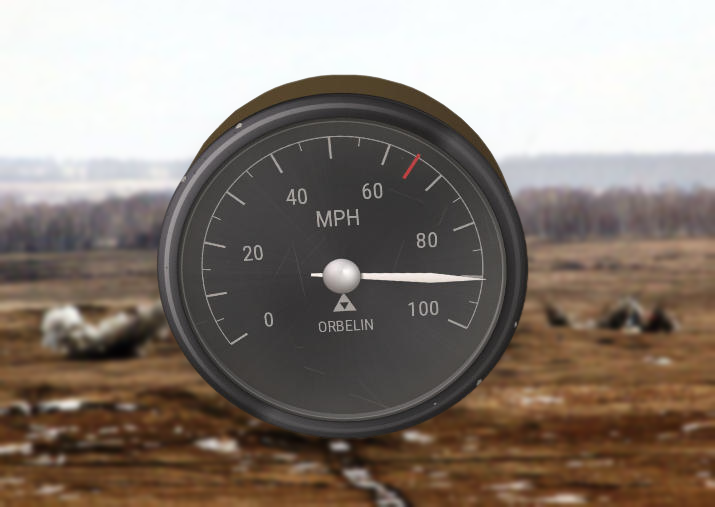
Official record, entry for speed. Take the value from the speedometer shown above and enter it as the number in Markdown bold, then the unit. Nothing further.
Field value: **90** mph
